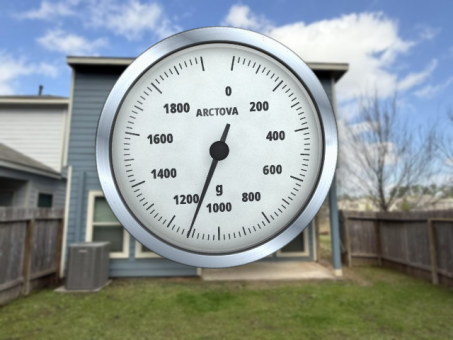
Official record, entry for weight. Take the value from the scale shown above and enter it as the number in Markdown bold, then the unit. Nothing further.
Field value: **1120** g
